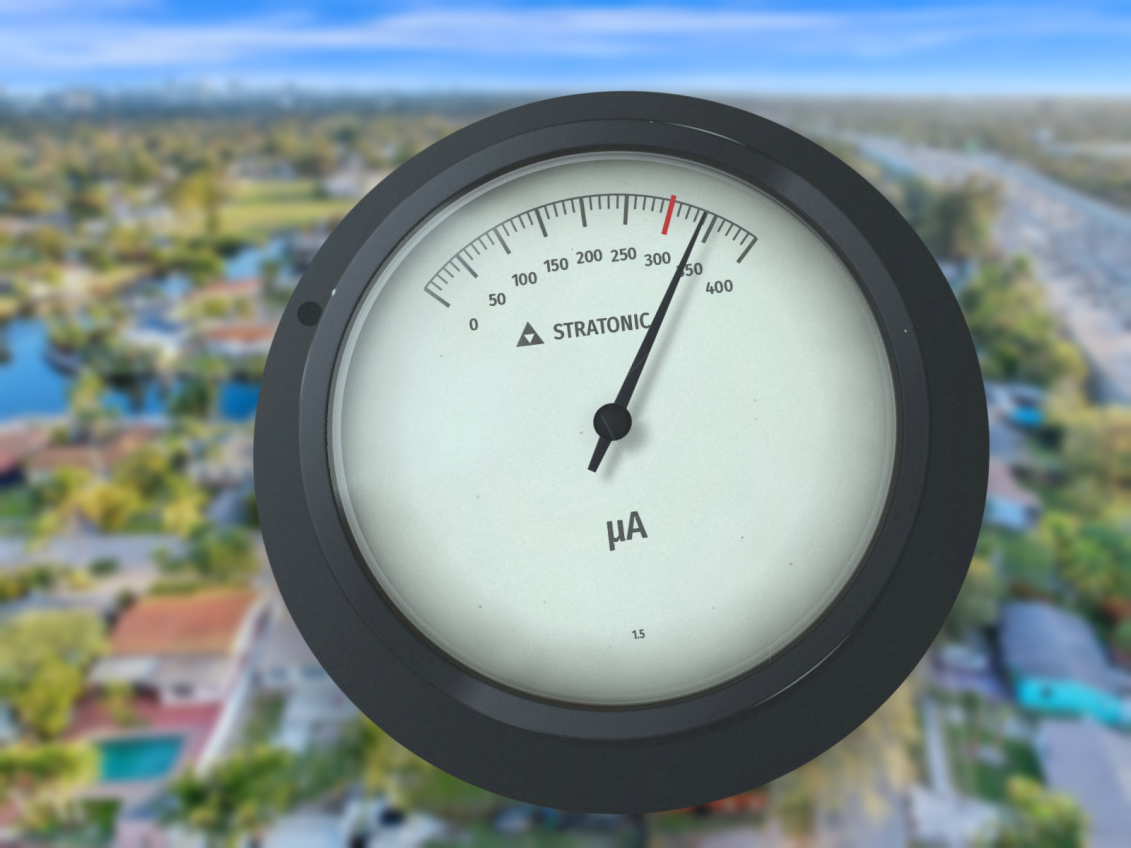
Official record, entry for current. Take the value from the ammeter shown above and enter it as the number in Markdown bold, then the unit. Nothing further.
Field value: **340** µA
